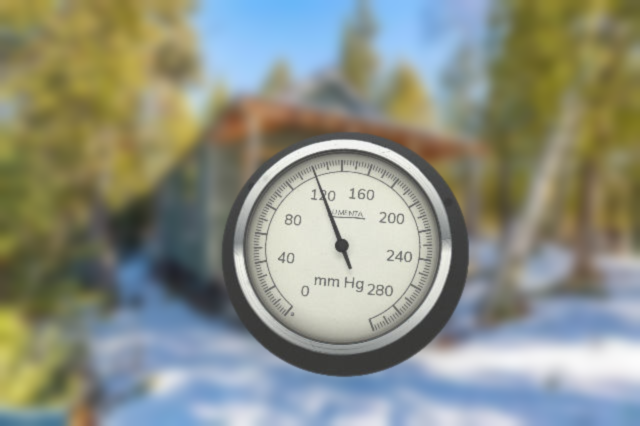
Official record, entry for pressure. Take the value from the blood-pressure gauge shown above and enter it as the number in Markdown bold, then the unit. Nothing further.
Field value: **120** mmHg
